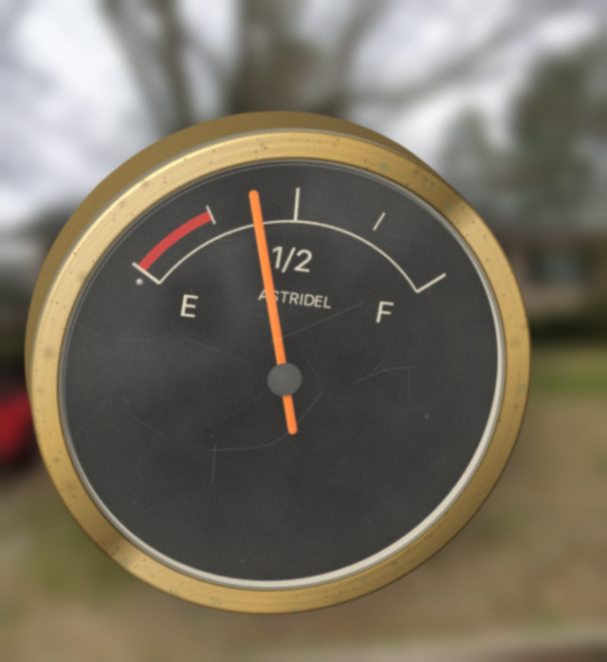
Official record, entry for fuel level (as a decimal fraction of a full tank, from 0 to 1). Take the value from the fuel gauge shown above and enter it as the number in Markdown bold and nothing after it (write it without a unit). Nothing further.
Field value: **0.375**
